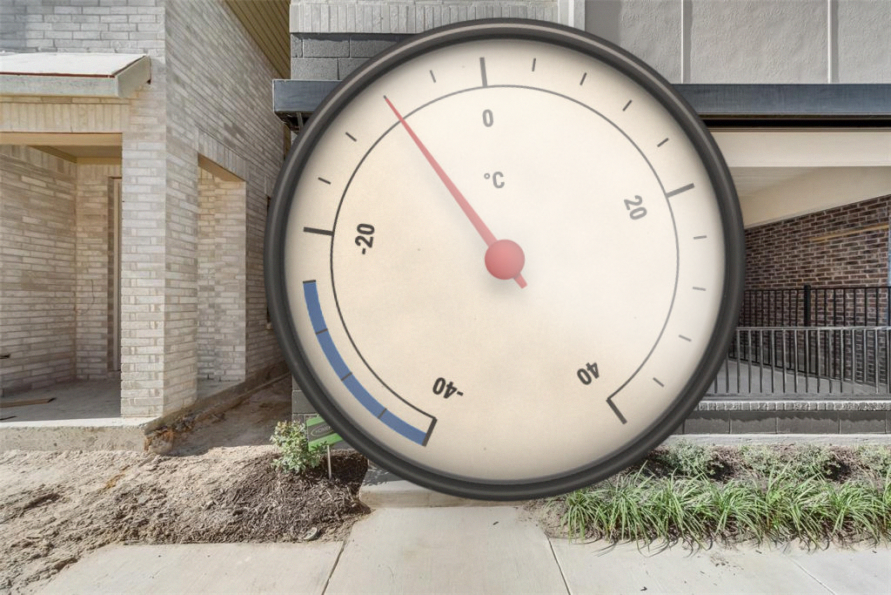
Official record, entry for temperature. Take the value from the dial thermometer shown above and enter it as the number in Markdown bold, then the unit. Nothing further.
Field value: **-8** °C
